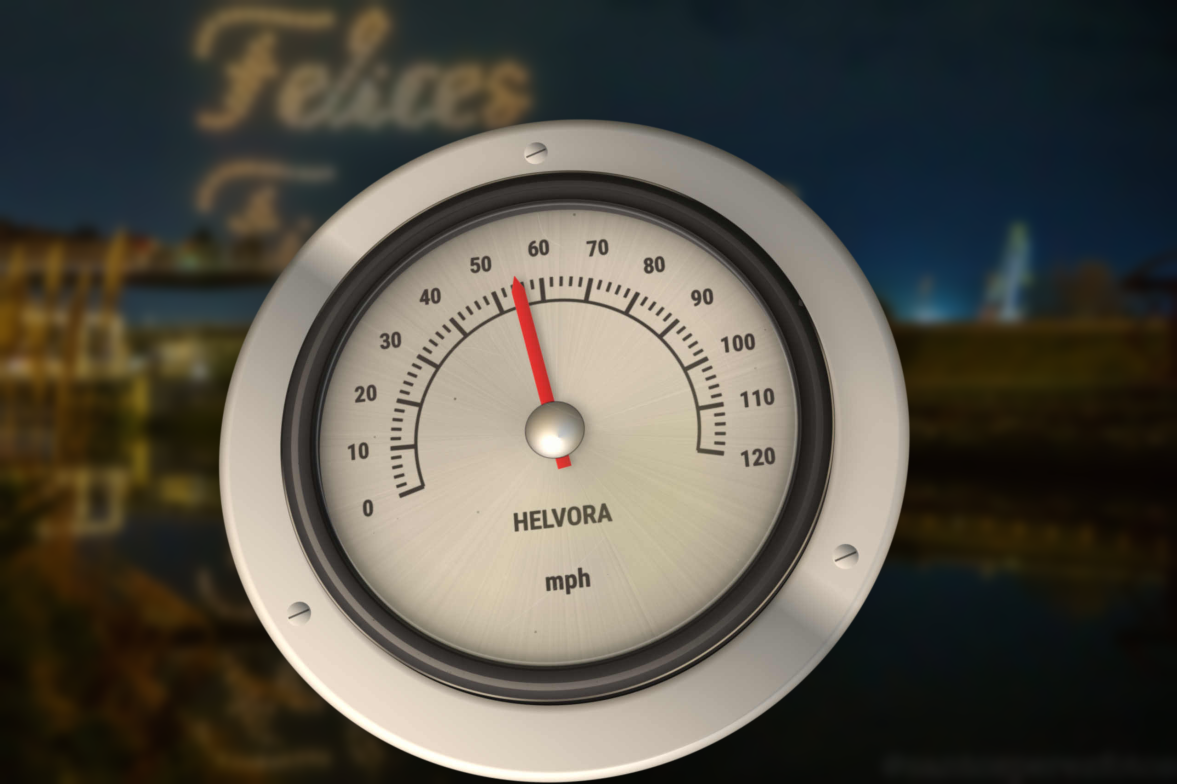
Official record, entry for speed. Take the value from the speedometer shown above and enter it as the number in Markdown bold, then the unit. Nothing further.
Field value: **55** mph
